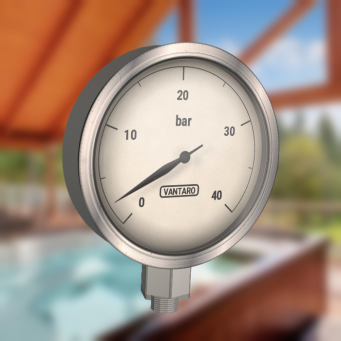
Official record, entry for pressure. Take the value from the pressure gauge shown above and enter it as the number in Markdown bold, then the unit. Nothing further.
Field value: **2.5** bar
